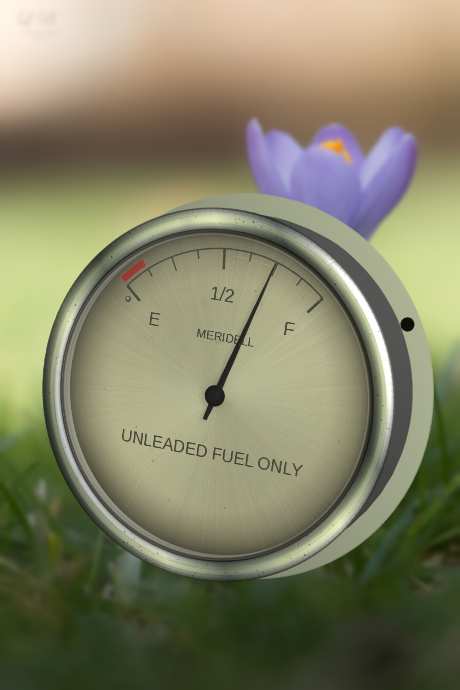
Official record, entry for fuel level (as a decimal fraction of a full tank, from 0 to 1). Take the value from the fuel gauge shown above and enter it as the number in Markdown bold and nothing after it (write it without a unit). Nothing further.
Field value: **0.75**
